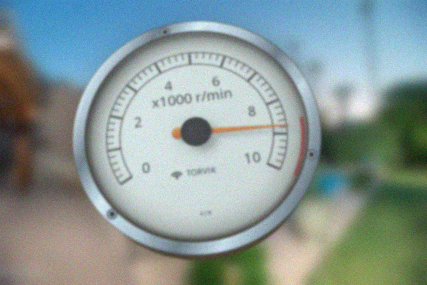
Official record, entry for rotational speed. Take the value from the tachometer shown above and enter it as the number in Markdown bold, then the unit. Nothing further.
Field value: **8800** rpm
